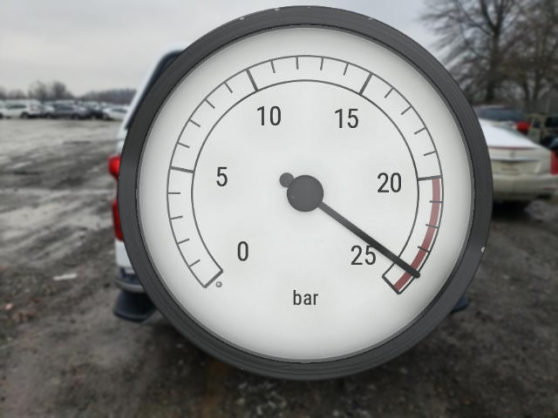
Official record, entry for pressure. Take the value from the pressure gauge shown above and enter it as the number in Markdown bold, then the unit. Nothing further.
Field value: **24** bar
